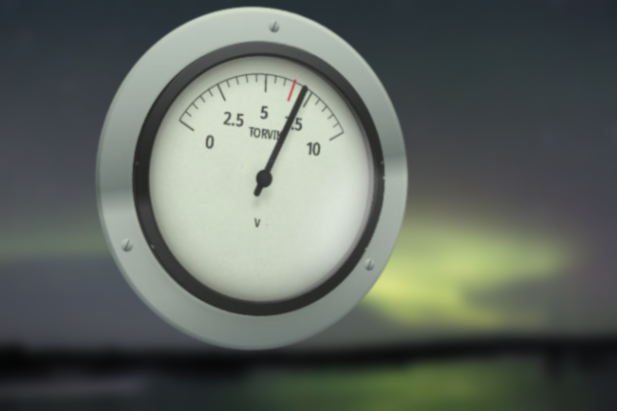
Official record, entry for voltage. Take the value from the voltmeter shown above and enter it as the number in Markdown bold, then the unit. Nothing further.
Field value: **7** V
